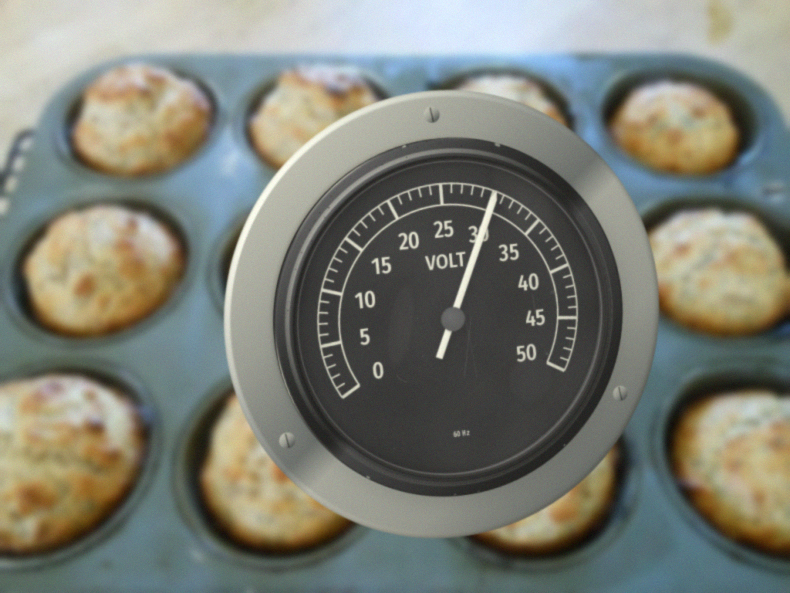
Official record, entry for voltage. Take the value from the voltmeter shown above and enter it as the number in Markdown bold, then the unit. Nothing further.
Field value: **30** V
